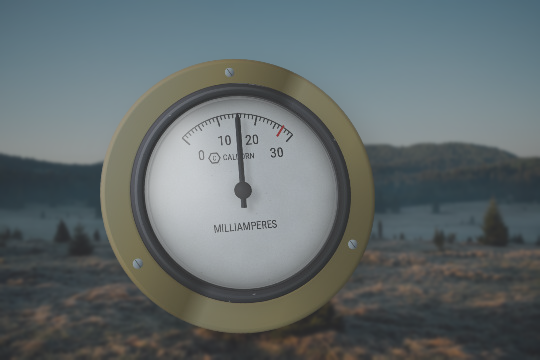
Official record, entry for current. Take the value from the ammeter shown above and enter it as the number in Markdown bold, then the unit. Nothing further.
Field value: **15** mA
